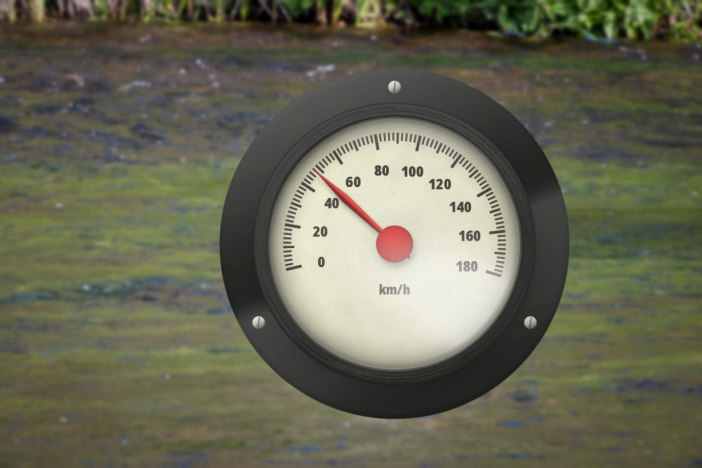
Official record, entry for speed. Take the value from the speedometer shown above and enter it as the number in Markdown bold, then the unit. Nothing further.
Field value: **48** km/h
